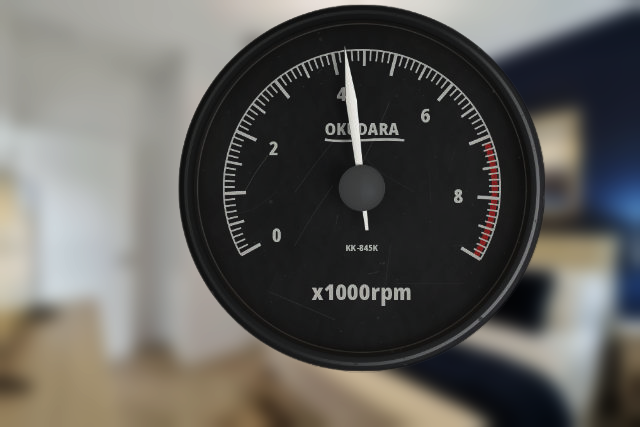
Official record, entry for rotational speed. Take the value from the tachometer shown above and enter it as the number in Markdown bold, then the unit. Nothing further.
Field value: **4200** rpm
